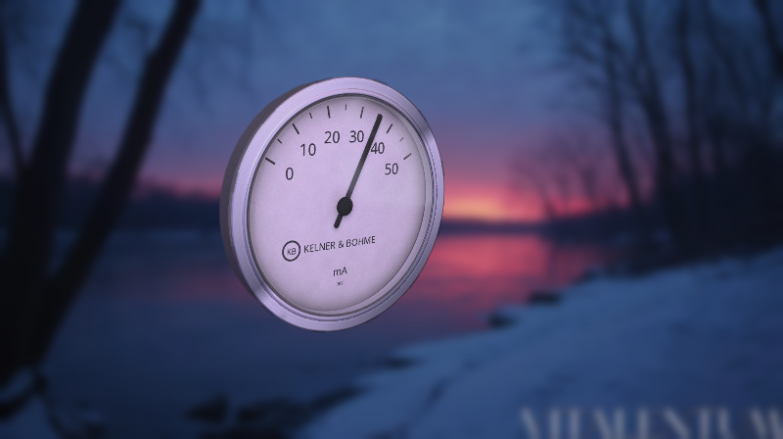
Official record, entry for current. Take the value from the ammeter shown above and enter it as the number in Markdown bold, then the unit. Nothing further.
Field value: **35** mA
